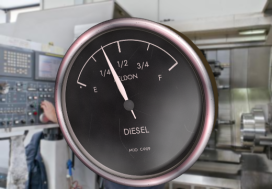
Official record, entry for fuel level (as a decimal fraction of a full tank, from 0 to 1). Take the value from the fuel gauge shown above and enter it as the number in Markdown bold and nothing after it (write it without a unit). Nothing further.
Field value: **0.375**
